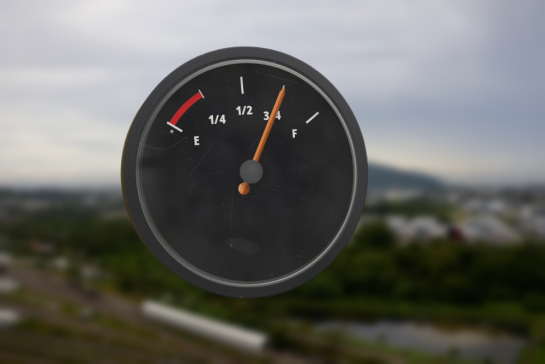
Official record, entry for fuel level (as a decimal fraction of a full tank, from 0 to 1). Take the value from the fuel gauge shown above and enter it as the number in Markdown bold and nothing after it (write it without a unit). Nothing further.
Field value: **0.75**
